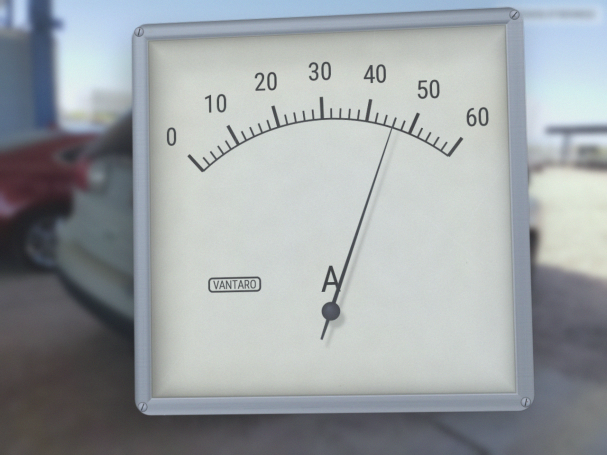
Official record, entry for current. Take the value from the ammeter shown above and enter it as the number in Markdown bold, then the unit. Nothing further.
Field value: **46** A
